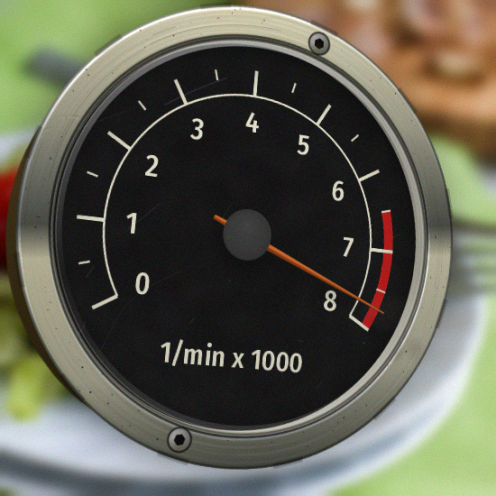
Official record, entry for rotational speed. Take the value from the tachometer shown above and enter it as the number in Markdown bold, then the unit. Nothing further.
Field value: **7750** rpm
